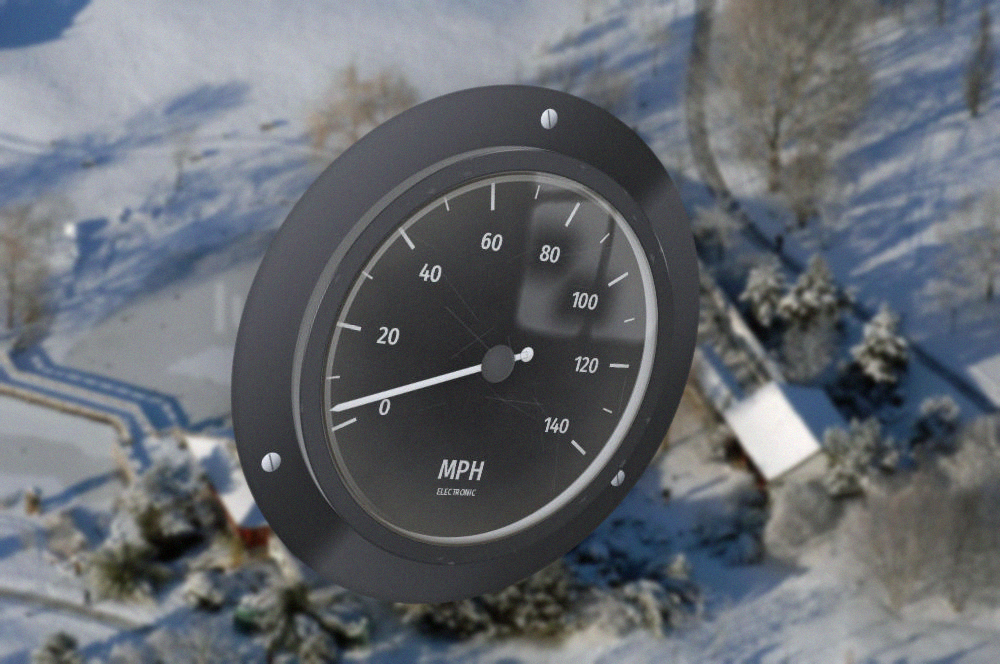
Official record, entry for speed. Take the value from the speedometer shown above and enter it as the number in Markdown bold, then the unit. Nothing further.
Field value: **5** mph
